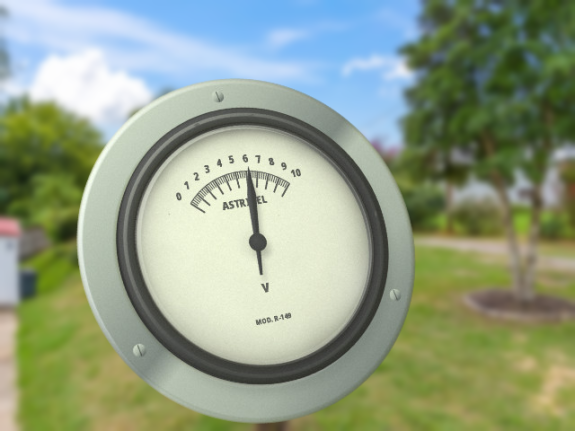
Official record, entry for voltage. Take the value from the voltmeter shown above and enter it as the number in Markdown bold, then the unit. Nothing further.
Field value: **6** V
